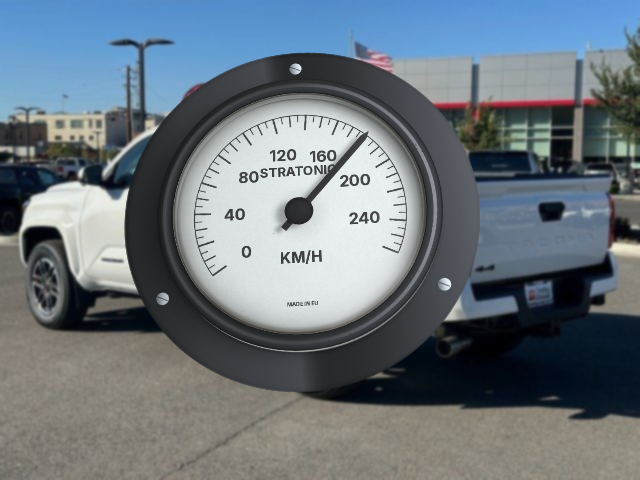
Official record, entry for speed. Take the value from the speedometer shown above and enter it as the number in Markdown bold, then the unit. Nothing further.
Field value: **180** km/h
